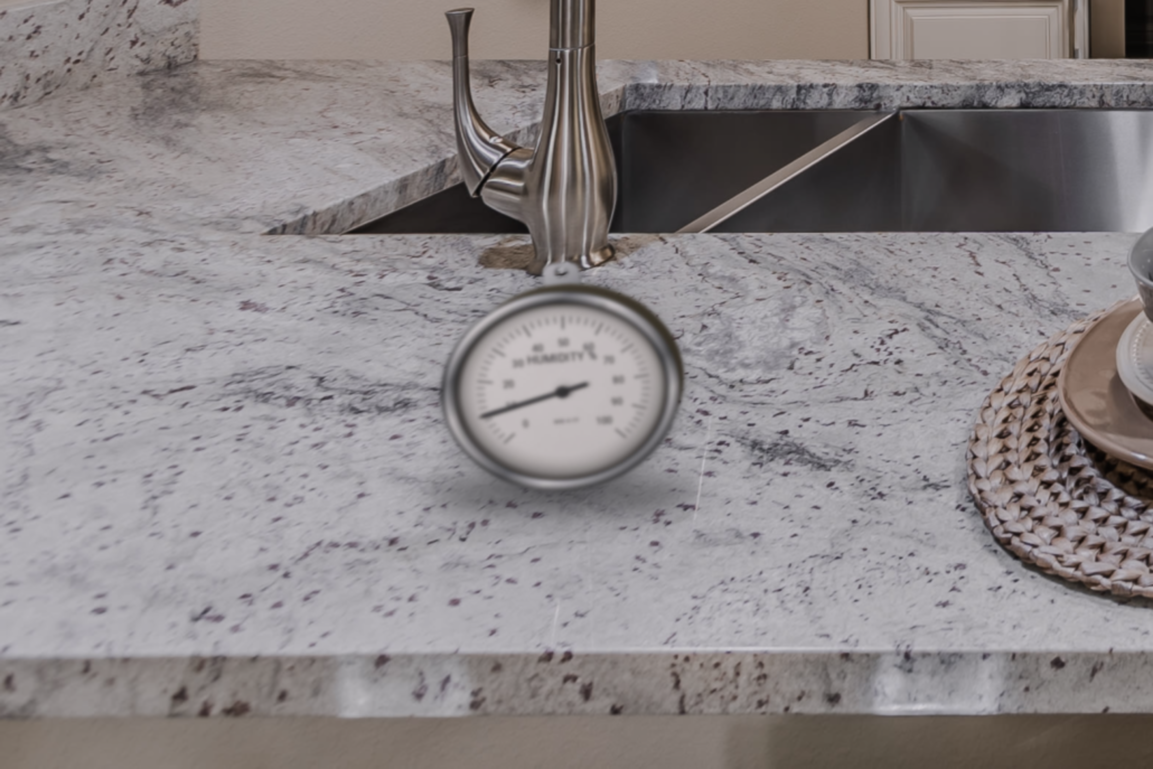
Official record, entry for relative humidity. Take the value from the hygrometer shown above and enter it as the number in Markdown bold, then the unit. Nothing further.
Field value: **10** %
